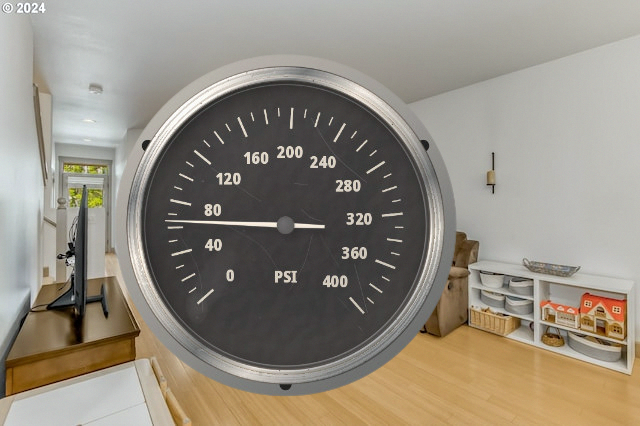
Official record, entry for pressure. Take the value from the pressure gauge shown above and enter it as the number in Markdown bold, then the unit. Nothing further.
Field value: **65** psi
